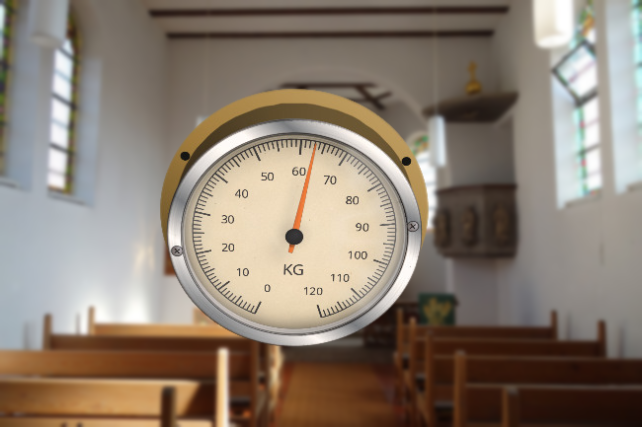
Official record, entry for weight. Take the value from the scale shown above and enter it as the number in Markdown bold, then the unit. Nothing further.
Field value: **63** kg
